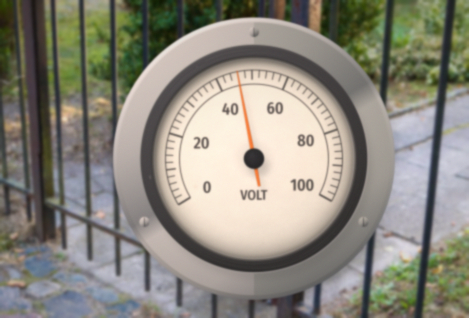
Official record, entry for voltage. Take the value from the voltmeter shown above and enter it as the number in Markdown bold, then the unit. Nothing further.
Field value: **46** V
